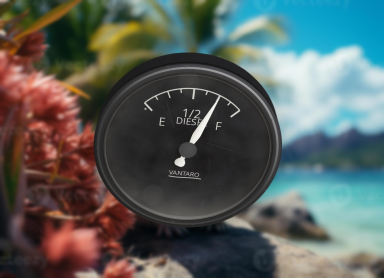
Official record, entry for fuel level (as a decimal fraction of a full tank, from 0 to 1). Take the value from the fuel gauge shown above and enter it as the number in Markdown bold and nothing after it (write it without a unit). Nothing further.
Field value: **0.75**
